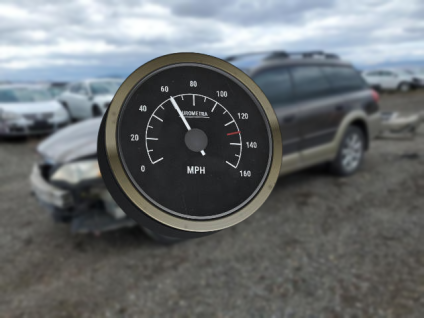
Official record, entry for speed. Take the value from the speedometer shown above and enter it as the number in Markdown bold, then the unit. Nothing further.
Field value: **60** mph
